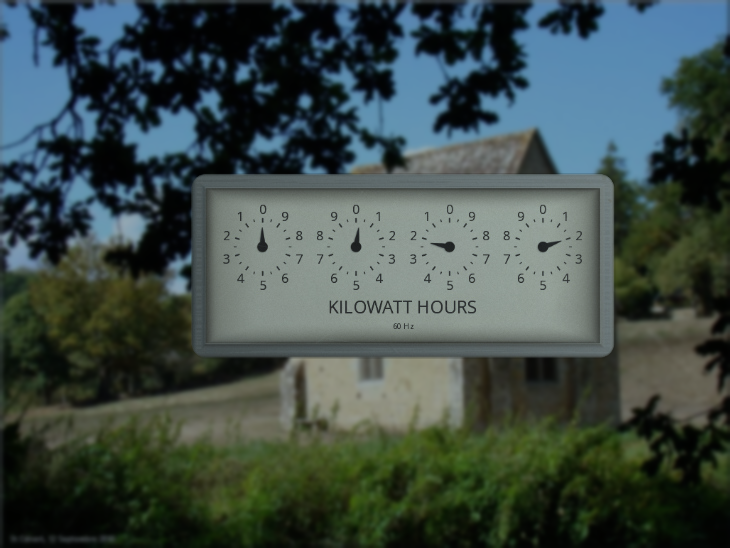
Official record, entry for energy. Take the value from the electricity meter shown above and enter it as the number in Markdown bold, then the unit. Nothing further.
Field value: **22** kWh
